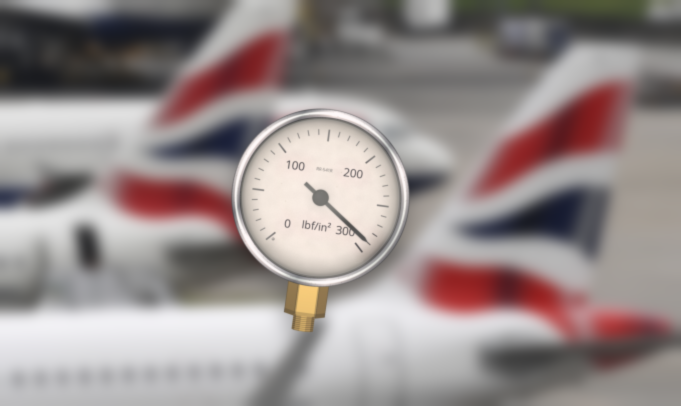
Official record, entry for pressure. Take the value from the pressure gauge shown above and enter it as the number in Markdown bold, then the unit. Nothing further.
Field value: **290** psi
